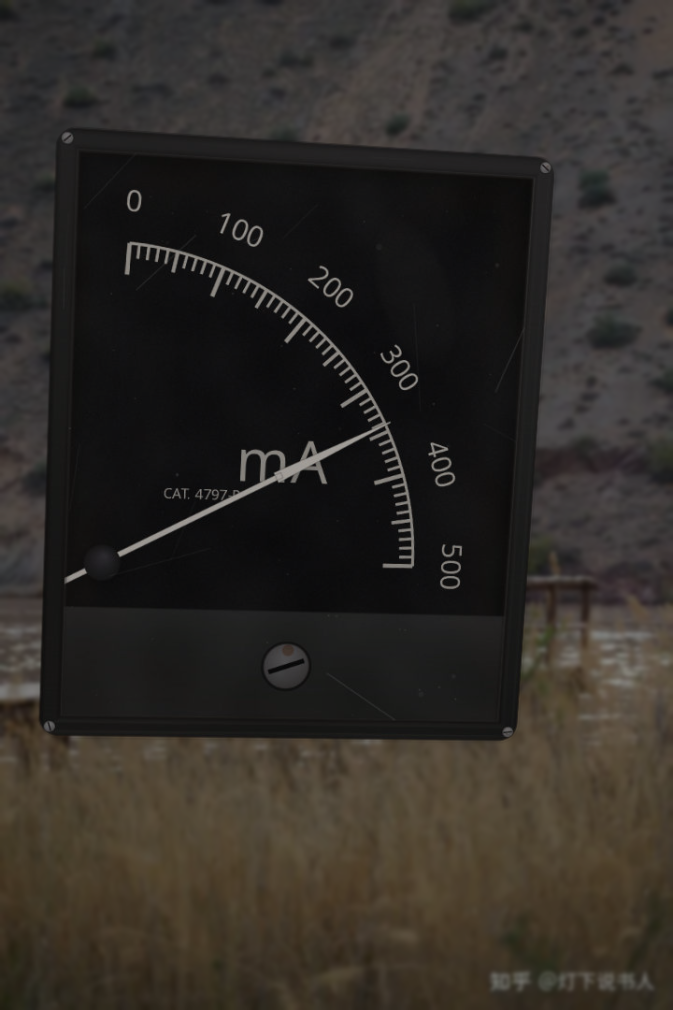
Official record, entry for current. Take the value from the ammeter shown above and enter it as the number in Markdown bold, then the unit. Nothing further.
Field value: **340** mA
